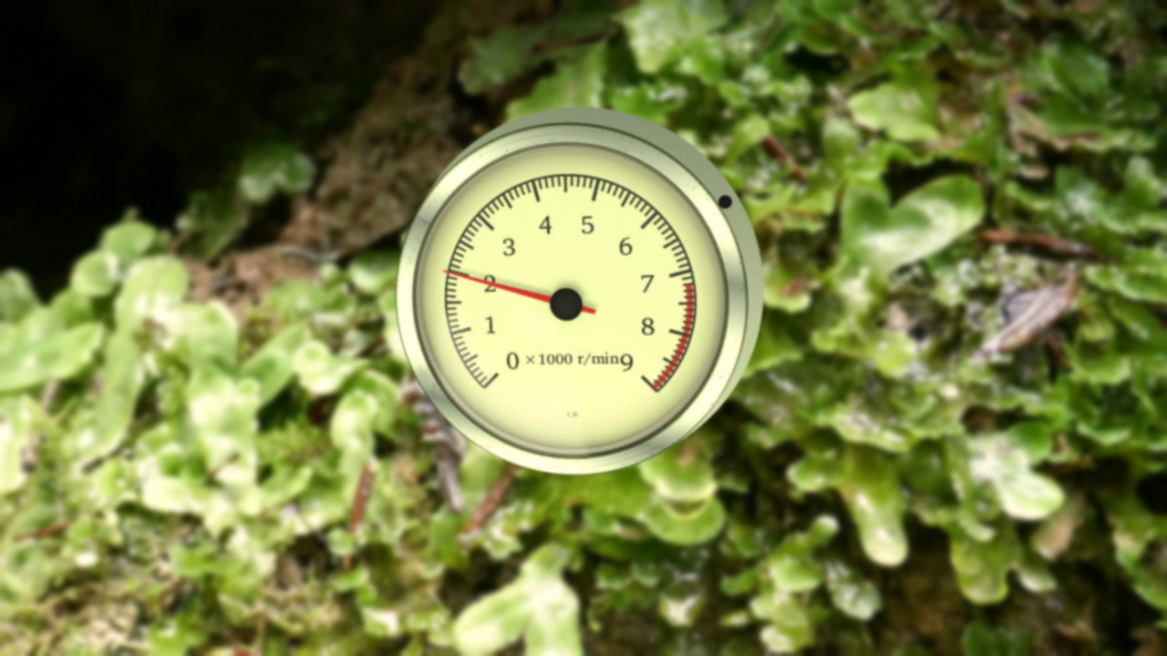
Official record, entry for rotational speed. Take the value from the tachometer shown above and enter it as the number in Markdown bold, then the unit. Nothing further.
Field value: **2000** rpm
